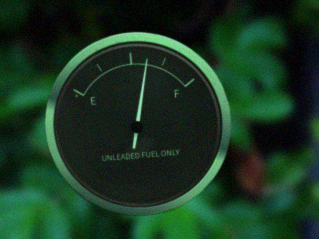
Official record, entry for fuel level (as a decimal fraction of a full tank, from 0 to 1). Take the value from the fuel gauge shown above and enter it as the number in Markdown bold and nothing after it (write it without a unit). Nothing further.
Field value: **0.625**
